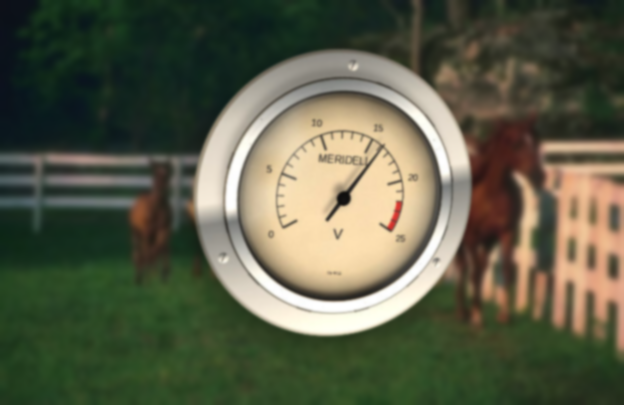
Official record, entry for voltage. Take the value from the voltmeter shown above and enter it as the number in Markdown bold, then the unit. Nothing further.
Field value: **16** V
